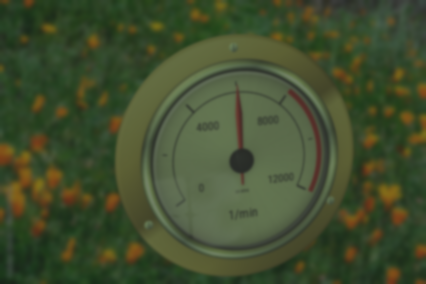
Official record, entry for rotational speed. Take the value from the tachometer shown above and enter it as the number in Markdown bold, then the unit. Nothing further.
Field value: **6000** rpm
